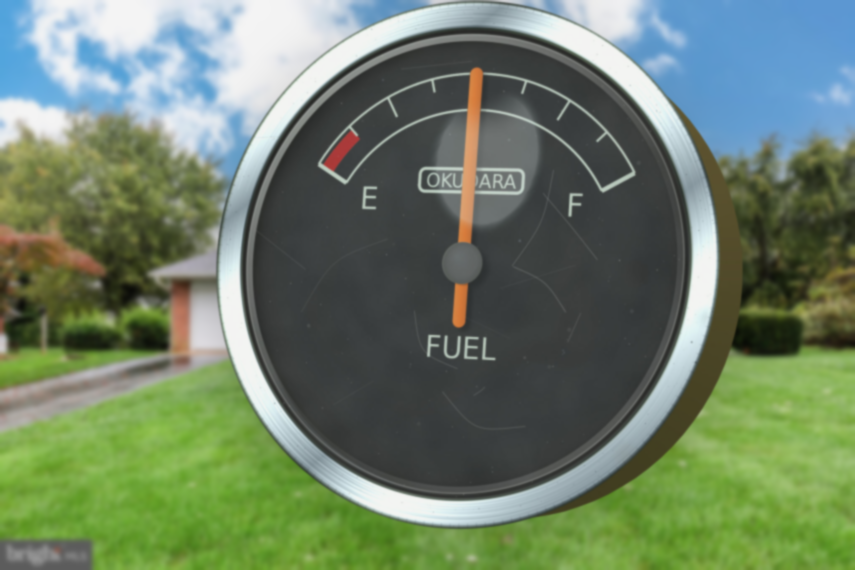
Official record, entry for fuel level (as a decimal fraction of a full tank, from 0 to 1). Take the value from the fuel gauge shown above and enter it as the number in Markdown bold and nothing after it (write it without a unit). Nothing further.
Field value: **0.5**
